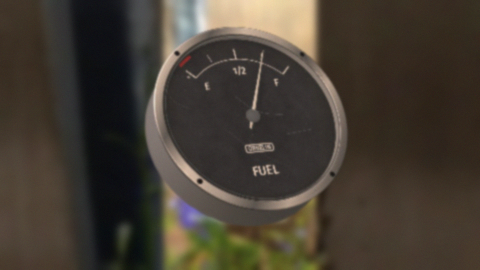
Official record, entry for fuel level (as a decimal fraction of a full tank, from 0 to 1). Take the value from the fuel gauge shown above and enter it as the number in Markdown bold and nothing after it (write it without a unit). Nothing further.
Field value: **0.75**
